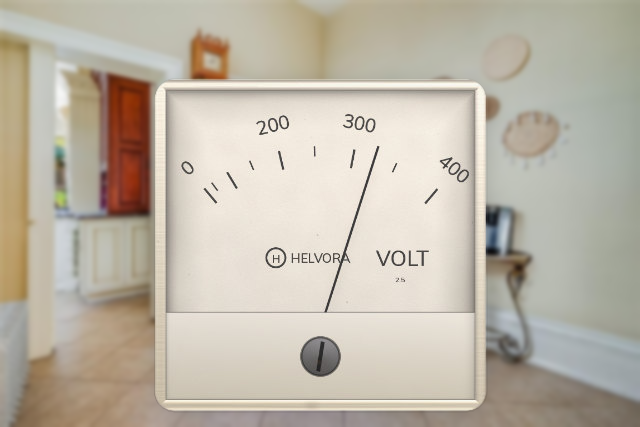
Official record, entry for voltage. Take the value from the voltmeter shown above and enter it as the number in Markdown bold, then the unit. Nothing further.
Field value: **325** V
